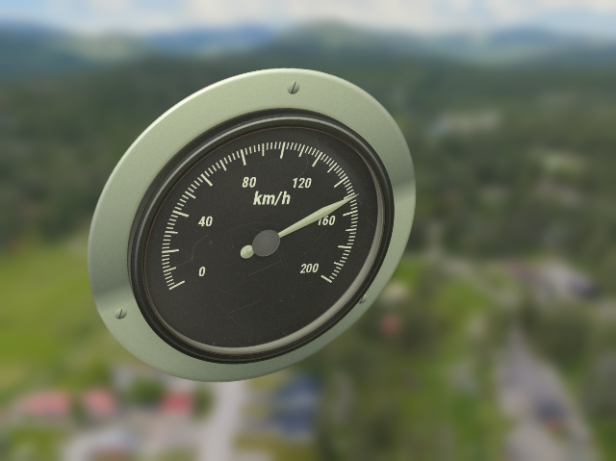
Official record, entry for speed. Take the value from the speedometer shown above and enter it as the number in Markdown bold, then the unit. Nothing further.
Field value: **150** km/h
